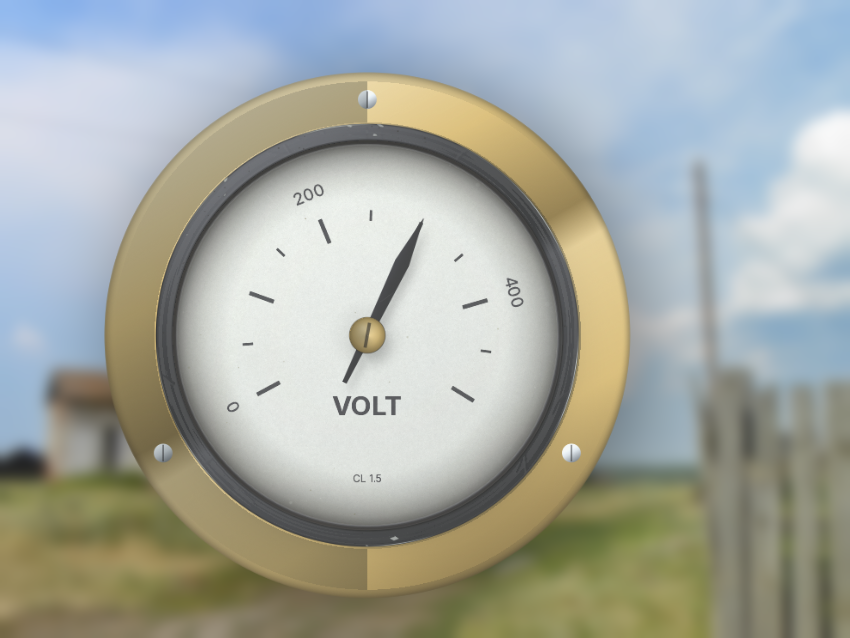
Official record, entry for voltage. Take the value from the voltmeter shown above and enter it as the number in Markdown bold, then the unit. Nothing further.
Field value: **300** V
